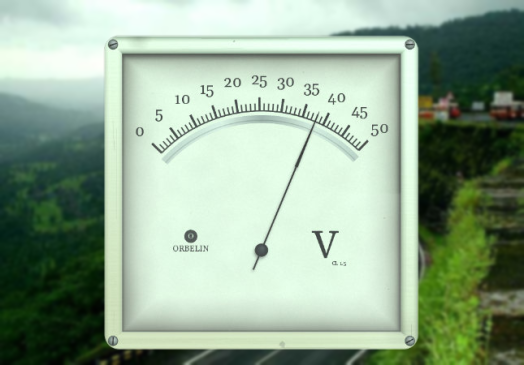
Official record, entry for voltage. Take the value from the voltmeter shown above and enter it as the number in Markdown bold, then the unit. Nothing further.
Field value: **38** V
